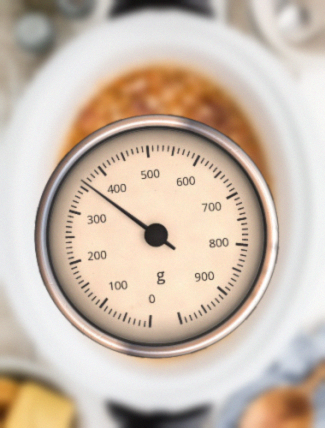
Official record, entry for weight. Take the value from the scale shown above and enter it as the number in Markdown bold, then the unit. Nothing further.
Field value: **360** g
